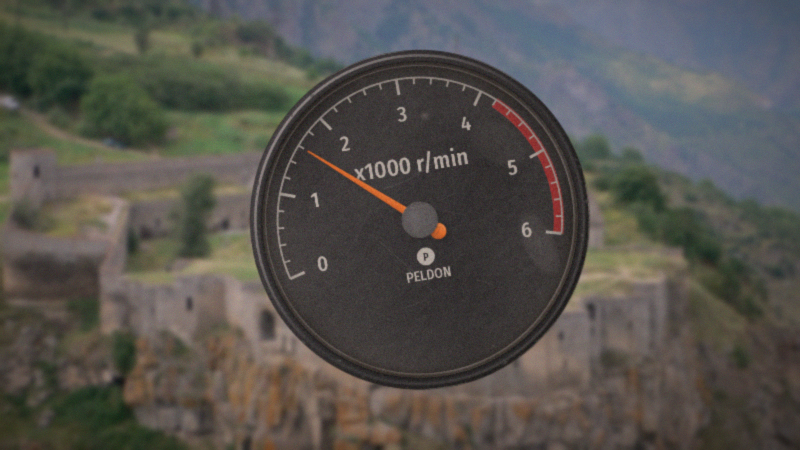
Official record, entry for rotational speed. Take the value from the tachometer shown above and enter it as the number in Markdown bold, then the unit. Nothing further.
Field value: **1600** rpm
